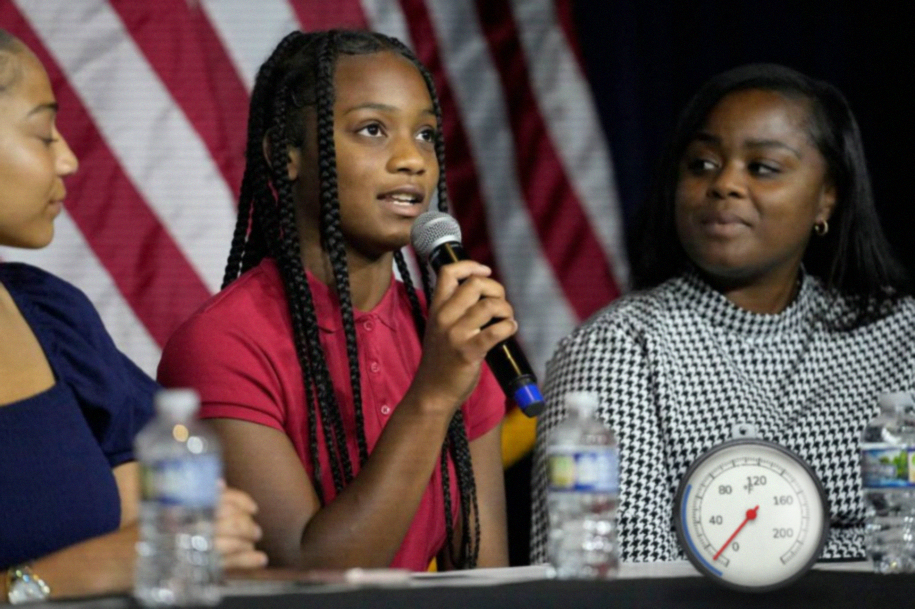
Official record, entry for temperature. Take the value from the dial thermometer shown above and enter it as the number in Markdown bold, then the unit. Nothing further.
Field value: **10** °F
